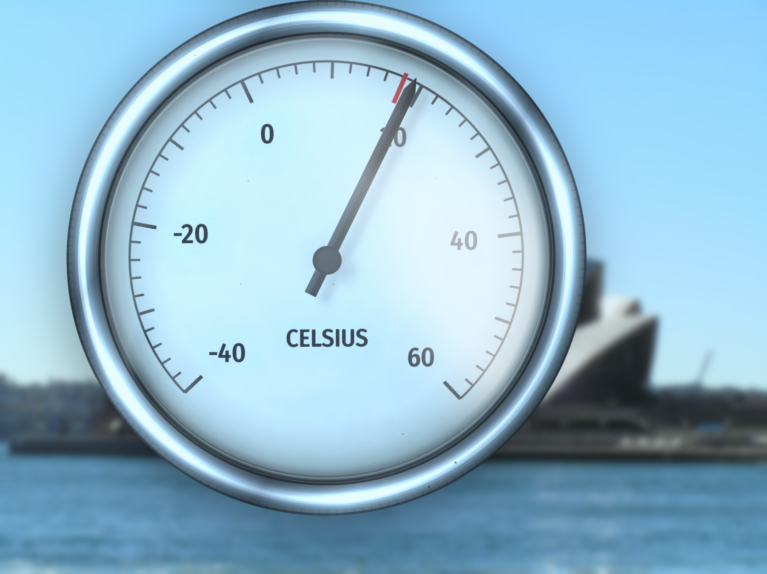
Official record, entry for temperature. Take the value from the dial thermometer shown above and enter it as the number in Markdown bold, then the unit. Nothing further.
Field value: **19** °C
